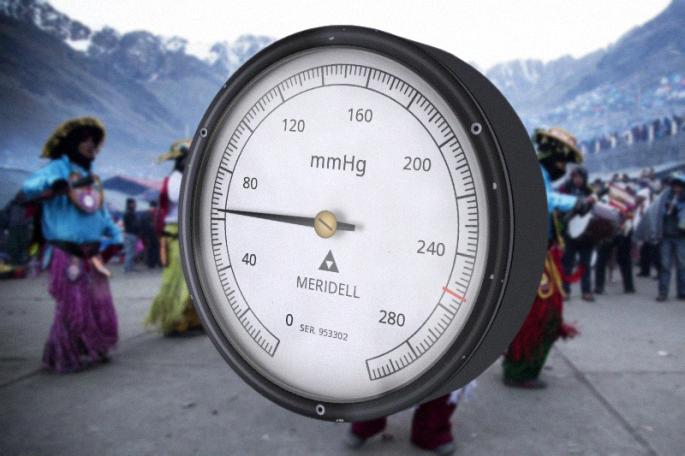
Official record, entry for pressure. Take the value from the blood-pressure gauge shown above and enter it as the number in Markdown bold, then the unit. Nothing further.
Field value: **64** mmHg
